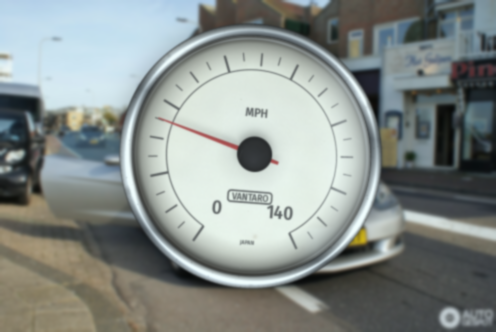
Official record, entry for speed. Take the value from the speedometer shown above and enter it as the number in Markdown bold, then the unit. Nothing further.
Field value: **35** mph
